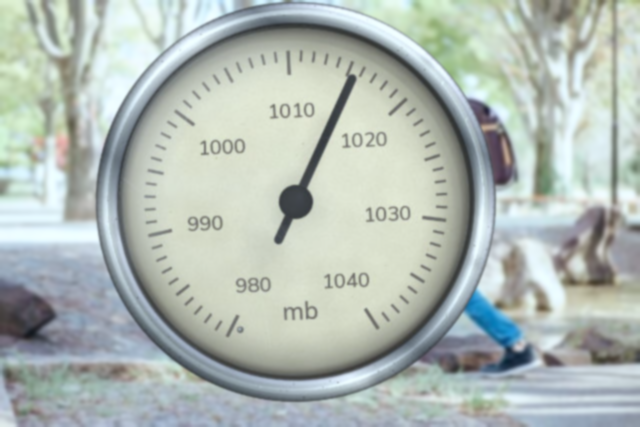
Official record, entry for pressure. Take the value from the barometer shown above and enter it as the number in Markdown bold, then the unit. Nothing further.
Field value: **1015.5** mbar
